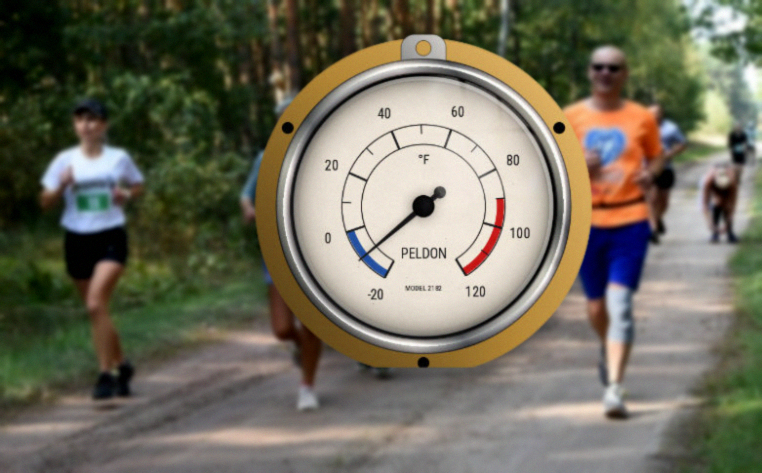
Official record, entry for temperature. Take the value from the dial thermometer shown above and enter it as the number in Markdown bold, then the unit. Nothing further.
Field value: **-10** °F
